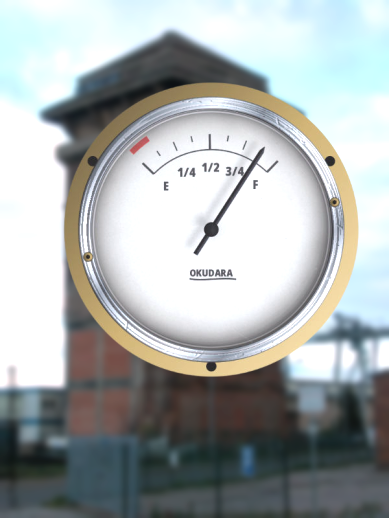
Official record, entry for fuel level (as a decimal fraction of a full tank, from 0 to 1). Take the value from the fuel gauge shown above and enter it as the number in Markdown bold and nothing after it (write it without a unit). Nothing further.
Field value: **0.875**
